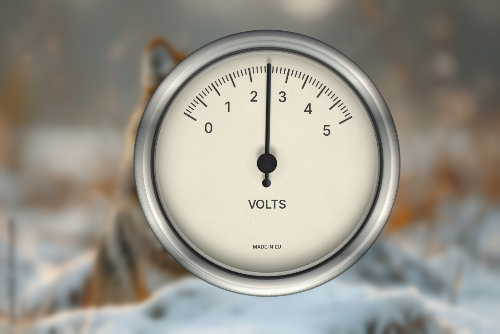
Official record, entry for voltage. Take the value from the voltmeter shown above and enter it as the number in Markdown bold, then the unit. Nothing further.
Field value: **2.5** V
